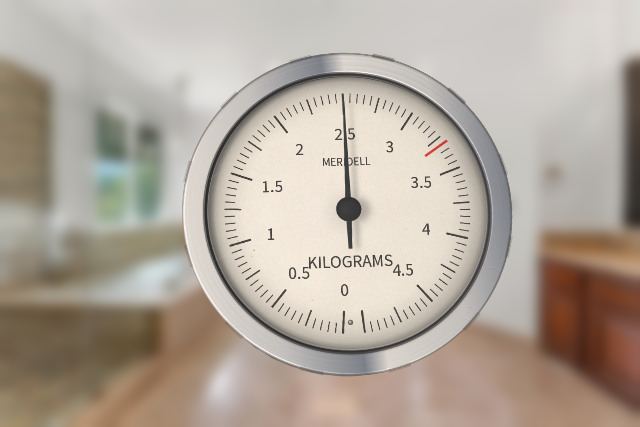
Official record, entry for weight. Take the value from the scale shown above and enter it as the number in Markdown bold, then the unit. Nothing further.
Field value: **2.5** kg
